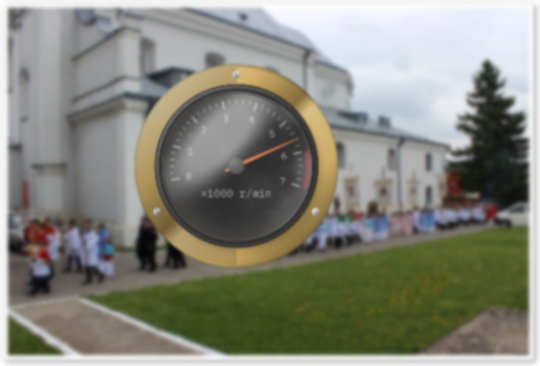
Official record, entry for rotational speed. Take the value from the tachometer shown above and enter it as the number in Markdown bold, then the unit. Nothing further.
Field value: **5600** rpm
